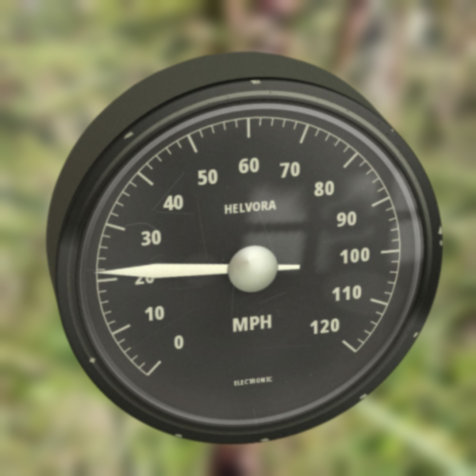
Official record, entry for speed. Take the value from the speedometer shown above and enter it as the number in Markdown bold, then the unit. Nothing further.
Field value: **22** mph
